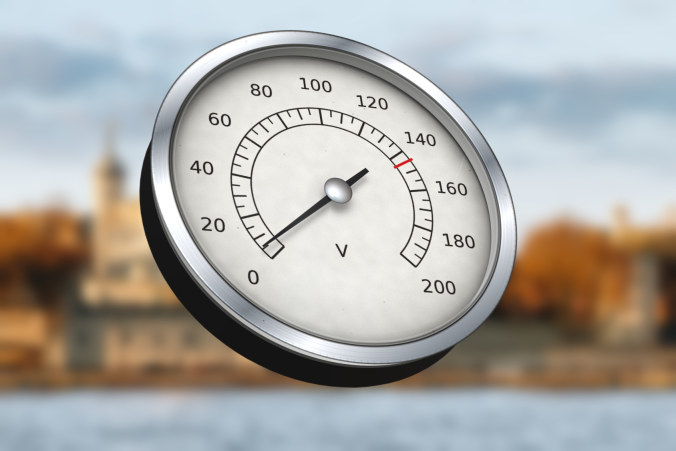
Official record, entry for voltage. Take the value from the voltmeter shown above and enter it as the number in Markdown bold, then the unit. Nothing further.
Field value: **5** V
